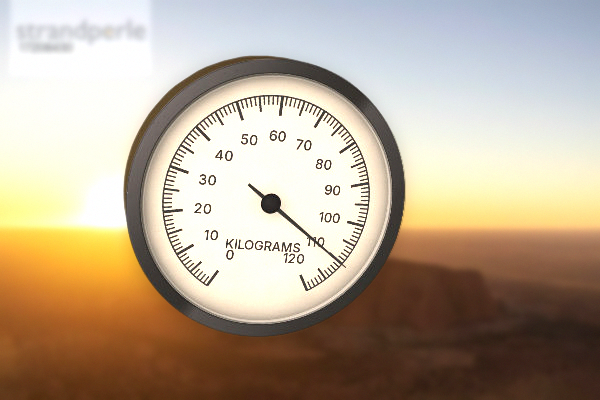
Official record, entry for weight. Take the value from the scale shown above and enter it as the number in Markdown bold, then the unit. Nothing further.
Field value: **110** kg
